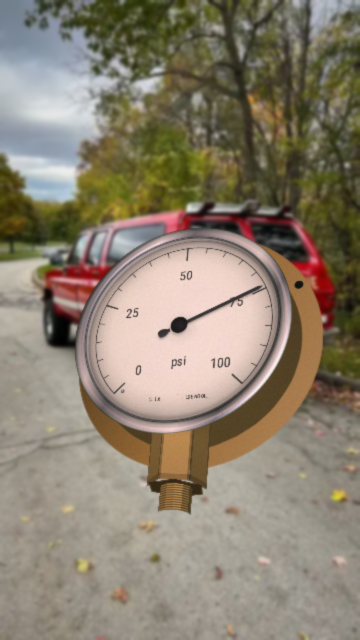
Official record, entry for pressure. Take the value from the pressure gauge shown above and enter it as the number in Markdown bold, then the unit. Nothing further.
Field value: **75** psi
